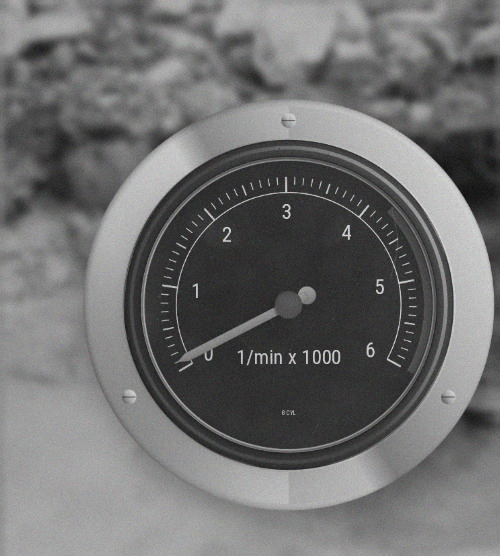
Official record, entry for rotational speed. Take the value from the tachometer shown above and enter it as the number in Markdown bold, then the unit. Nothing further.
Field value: **100** rpm
